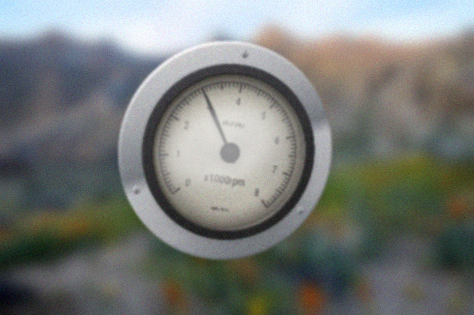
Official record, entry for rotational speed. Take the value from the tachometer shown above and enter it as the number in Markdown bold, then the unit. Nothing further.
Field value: **3000** rpm
